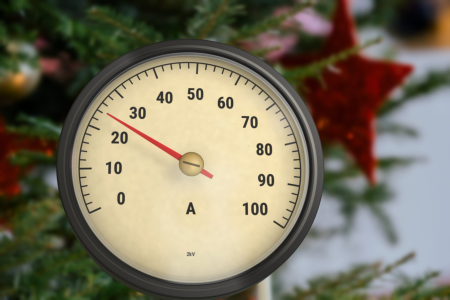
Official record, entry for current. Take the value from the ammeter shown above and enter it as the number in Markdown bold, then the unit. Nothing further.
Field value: **24** A
